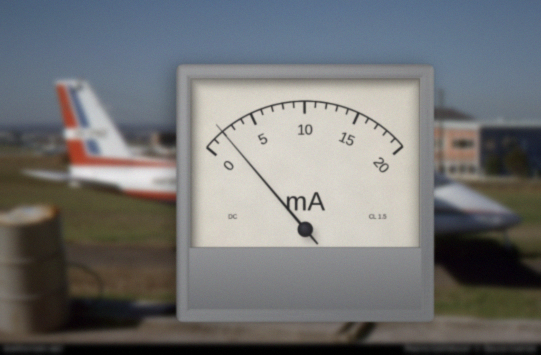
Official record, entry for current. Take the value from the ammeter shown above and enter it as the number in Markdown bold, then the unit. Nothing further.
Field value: **2** mA
